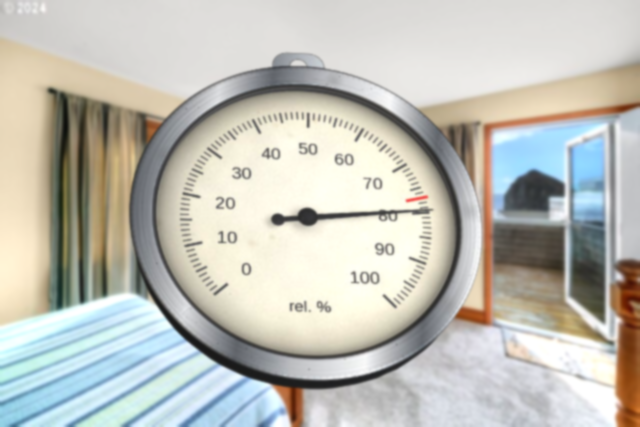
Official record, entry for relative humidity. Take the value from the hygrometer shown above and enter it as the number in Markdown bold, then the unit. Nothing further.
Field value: **80** %
